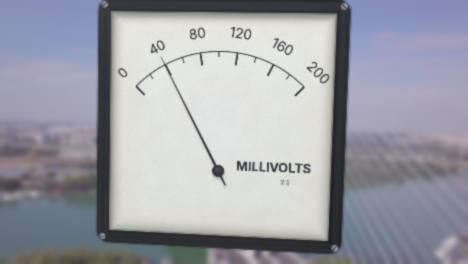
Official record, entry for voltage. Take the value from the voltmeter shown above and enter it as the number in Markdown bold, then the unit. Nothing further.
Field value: **40** mV
